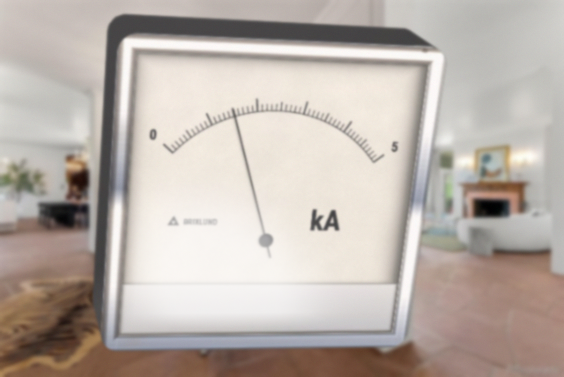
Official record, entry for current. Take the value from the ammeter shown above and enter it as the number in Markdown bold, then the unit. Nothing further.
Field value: **1.5** kA
